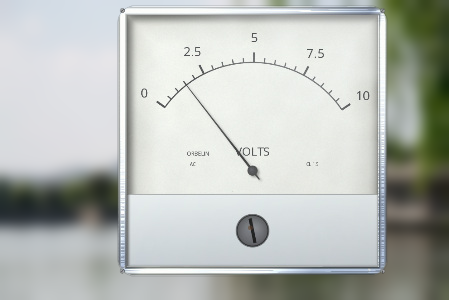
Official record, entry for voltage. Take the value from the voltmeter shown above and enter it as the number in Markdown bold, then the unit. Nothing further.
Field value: **1.5** V
